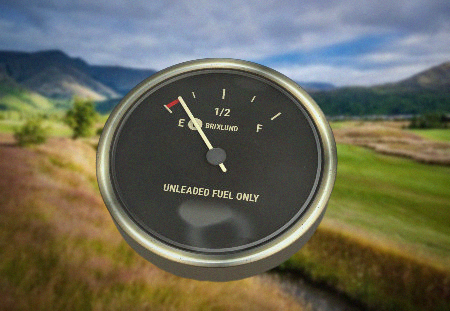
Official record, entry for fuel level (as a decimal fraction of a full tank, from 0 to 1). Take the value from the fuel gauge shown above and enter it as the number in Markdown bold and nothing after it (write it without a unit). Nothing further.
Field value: **0.125**
